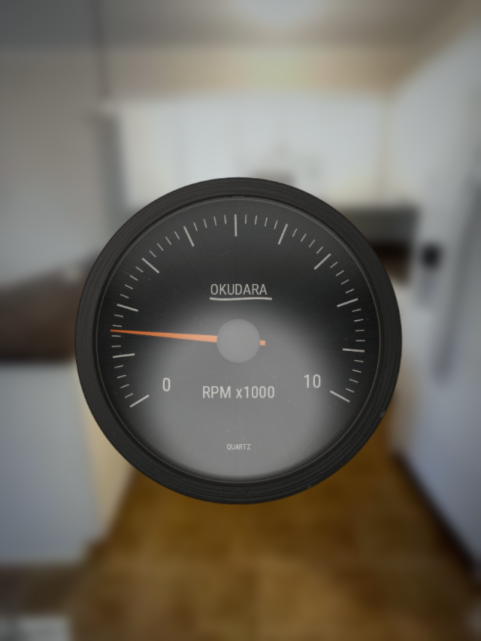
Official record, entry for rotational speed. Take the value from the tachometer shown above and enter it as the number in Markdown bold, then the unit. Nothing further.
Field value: **1500** rpm
